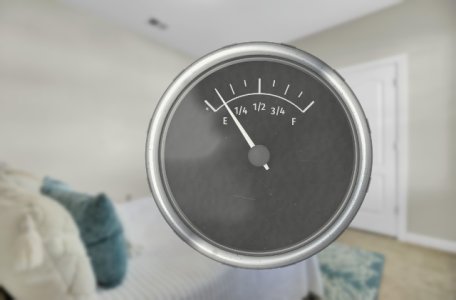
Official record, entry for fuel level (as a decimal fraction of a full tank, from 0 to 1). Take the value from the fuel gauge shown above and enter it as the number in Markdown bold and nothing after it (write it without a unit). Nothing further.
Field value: **0.125**
